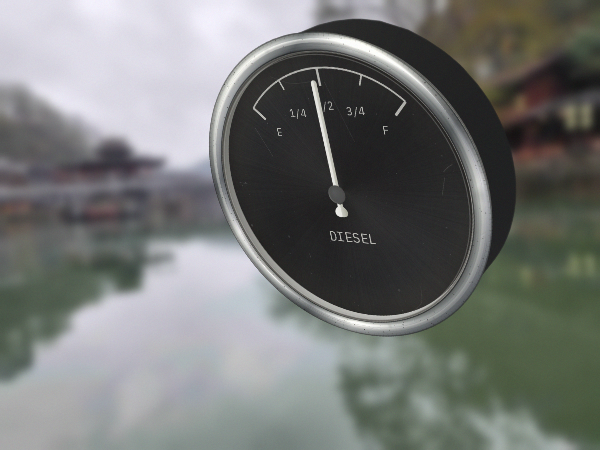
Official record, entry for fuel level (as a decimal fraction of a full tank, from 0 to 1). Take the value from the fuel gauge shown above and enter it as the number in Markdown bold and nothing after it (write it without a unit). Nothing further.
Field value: **0.5**
